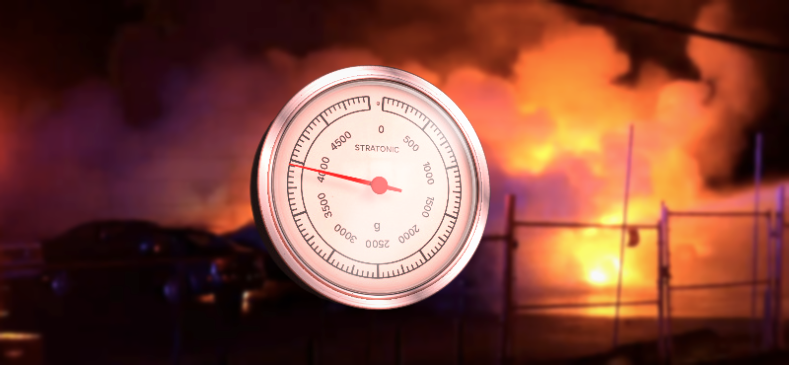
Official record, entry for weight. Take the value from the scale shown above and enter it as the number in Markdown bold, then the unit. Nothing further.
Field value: **3950** g
